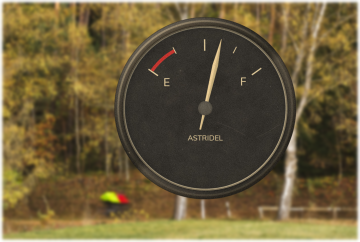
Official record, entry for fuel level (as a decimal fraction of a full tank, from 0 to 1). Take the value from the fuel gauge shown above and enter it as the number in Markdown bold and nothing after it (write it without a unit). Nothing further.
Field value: **0.625**
